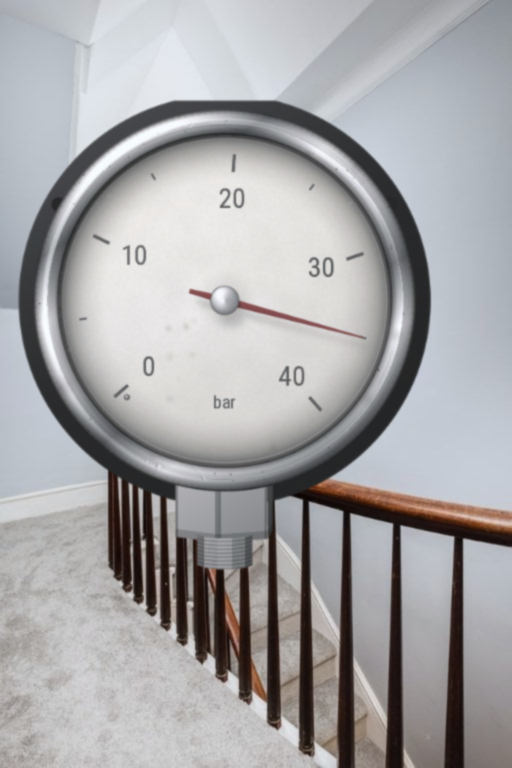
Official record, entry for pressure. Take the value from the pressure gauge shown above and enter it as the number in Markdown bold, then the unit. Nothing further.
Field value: **35** bar
